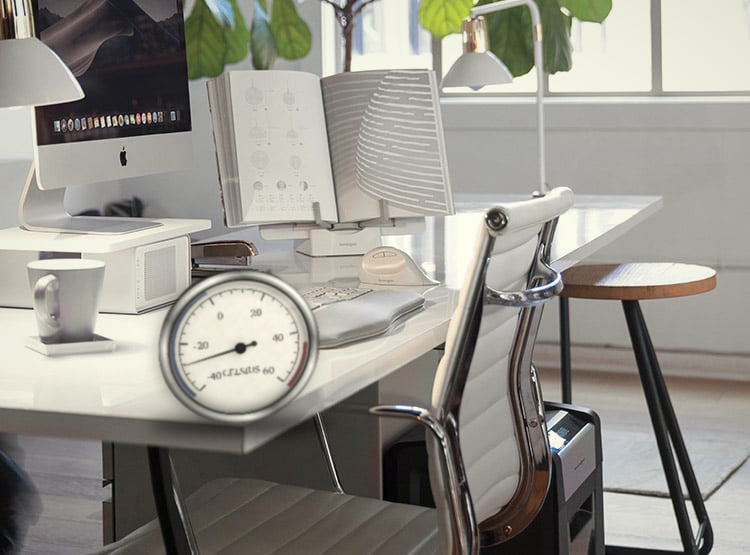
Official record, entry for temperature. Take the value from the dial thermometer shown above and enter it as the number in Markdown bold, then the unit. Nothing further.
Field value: **-28** °C
